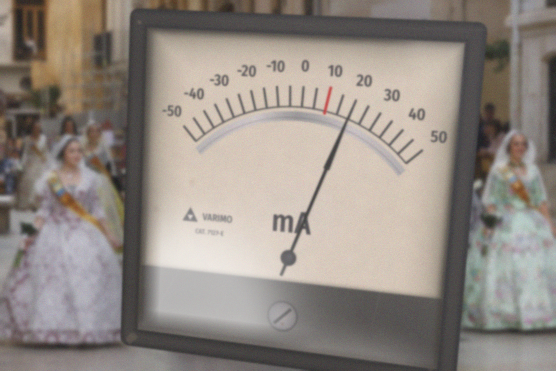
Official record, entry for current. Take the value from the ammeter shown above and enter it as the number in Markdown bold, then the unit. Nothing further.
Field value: **20** mA
